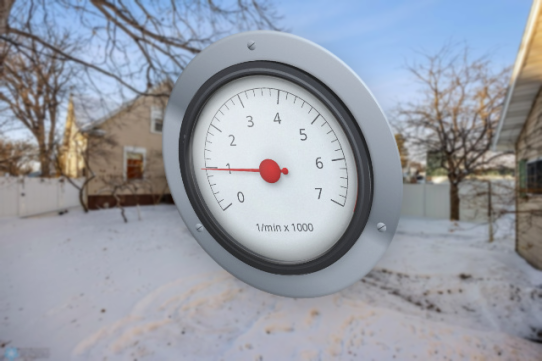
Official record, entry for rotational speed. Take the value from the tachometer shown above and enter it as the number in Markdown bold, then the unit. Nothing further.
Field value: **1000** rpm
